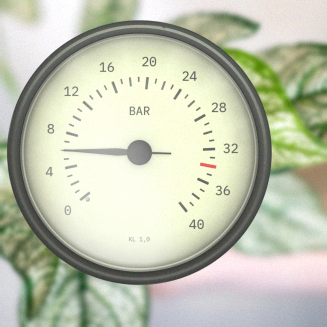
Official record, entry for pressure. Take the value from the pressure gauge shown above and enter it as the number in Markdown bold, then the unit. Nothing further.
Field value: **6** bar
